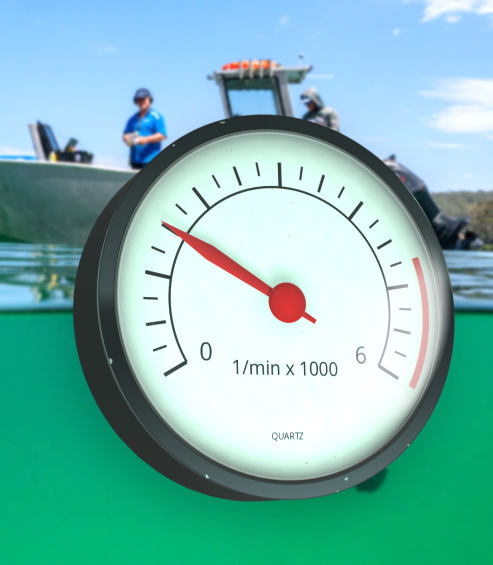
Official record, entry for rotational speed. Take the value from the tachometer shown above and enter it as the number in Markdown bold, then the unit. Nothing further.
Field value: **1500** rpm
